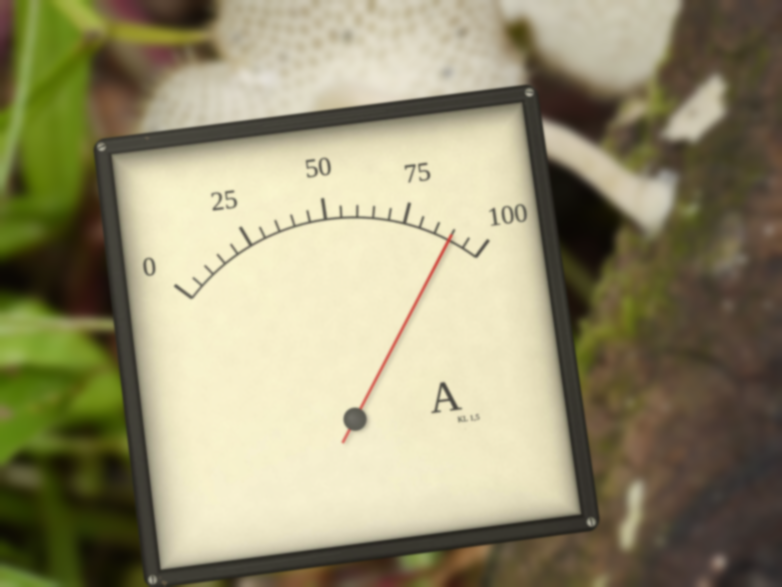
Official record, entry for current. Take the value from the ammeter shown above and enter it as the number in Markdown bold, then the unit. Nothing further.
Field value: **90** A
